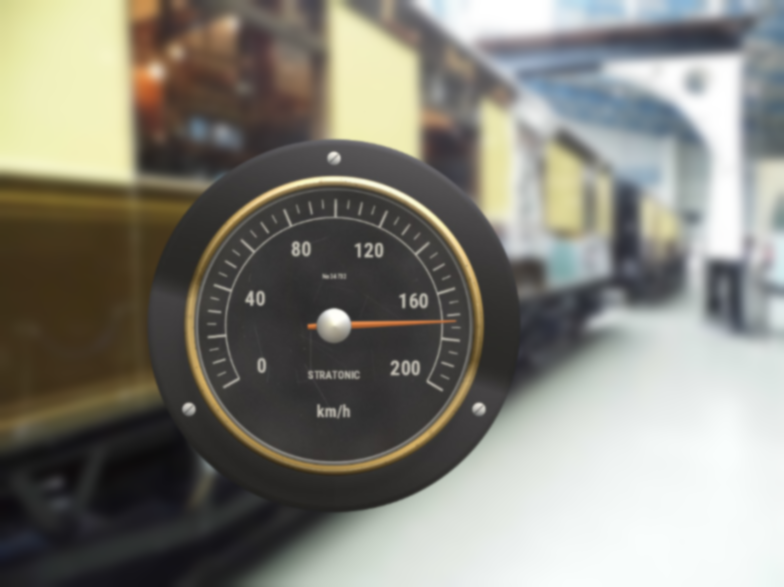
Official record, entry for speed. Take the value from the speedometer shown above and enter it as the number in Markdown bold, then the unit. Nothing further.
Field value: **172.5** km/h
